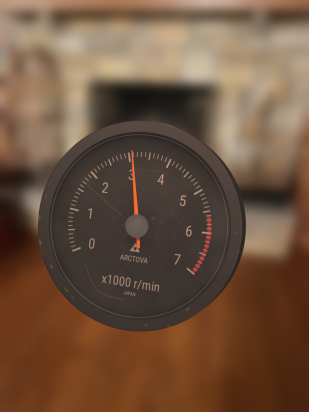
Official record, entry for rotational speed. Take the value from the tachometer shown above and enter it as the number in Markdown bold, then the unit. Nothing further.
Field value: **3100** rpm
